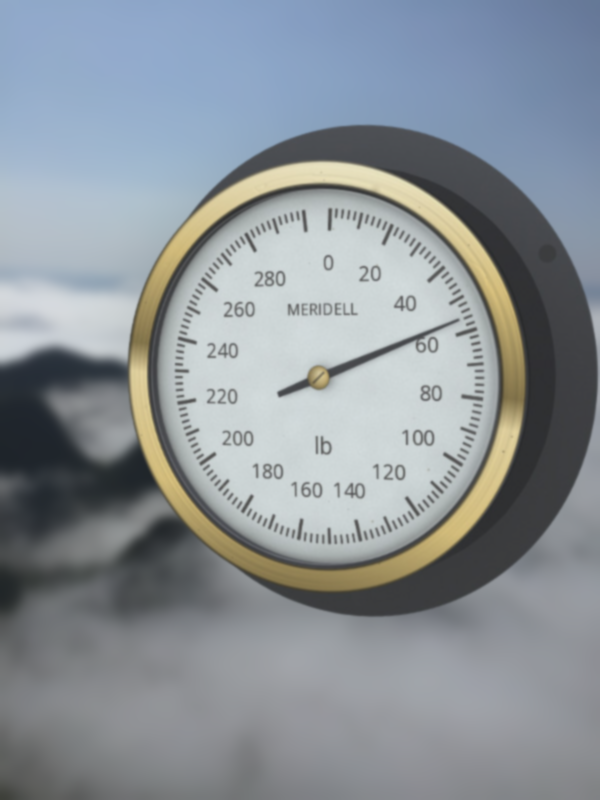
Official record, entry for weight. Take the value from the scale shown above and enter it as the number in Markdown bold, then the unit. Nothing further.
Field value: **56** lb
